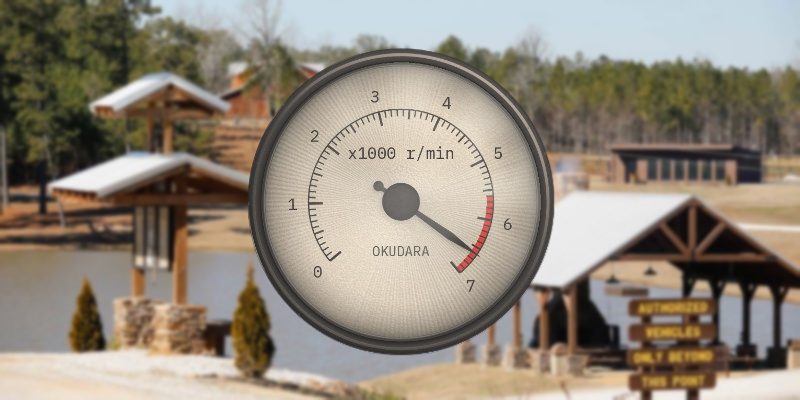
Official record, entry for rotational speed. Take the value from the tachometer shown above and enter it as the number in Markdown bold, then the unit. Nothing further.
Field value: **6600** rpm
